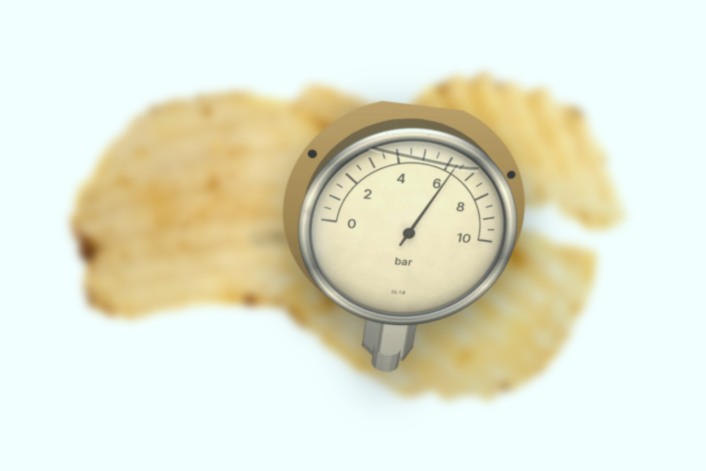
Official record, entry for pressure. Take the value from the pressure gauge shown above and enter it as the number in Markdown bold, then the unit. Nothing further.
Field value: **6.25** bar
